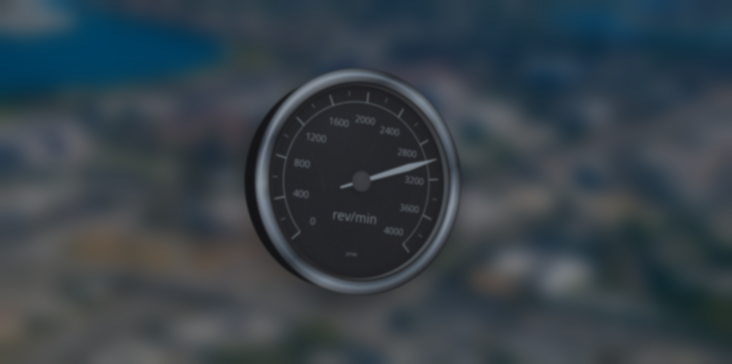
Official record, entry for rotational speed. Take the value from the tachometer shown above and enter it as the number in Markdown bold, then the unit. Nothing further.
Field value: **3000** rpm
